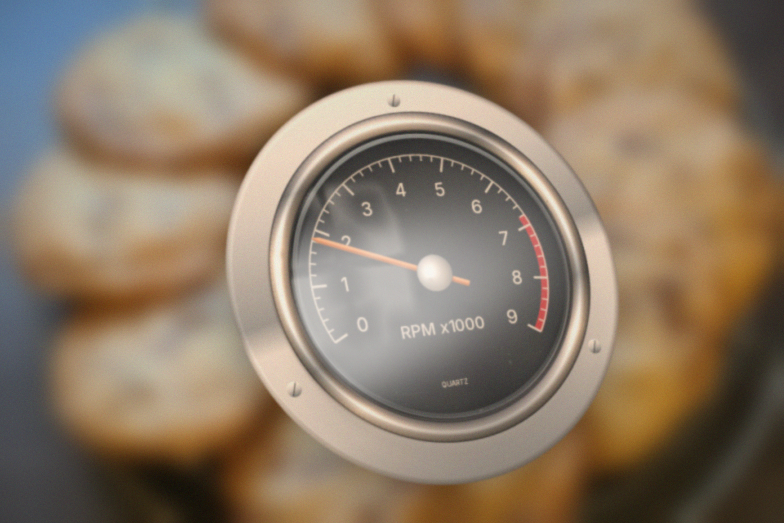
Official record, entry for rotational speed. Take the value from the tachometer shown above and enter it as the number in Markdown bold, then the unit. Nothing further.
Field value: **1800** rpm
